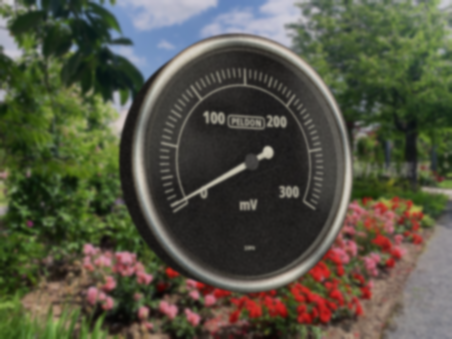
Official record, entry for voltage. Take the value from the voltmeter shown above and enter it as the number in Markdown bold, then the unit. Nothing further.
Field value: **5** mV
